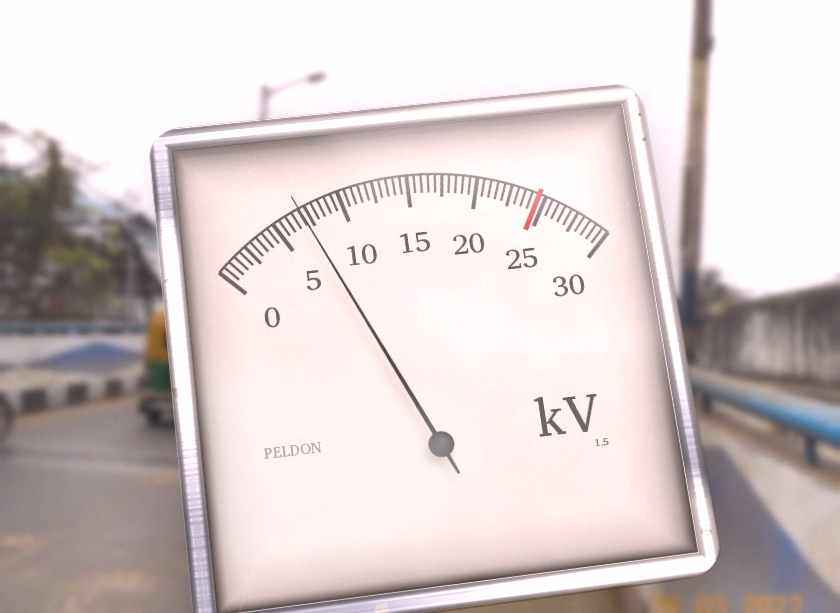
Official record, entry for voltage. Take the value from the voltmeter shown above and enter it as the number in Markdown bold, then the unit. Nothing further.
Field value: **7** kV
